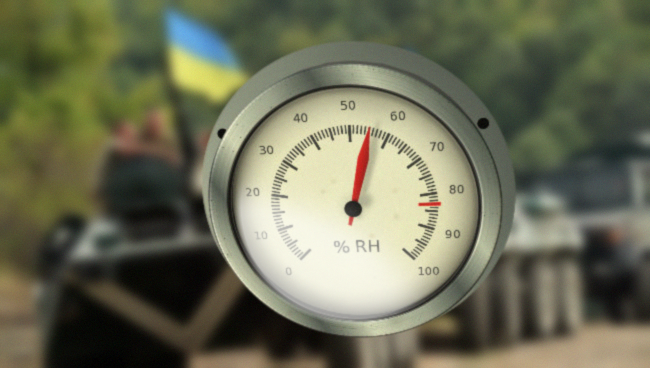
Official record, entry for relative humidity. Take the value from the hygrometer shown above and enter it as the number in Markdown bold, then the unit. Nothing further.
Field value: **55** %
